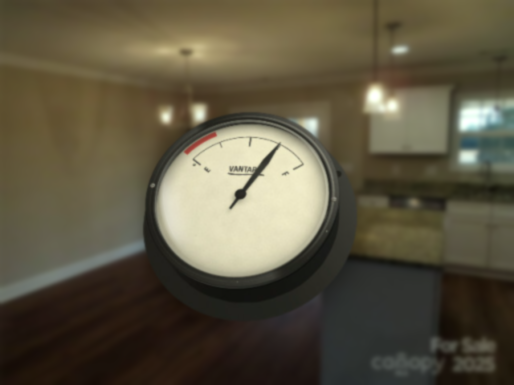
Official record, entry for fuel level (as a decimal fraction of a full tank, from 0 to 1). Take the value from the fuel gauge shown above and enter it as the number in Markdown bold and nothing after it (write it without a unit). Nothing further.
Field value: **0.75**
